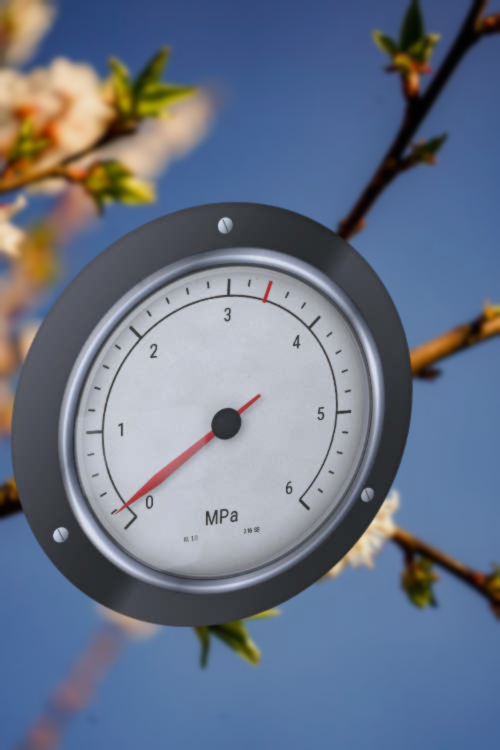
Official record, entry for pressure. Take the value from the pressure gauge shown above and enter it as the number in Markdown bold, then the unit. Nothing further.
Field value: **0.2** MPa
